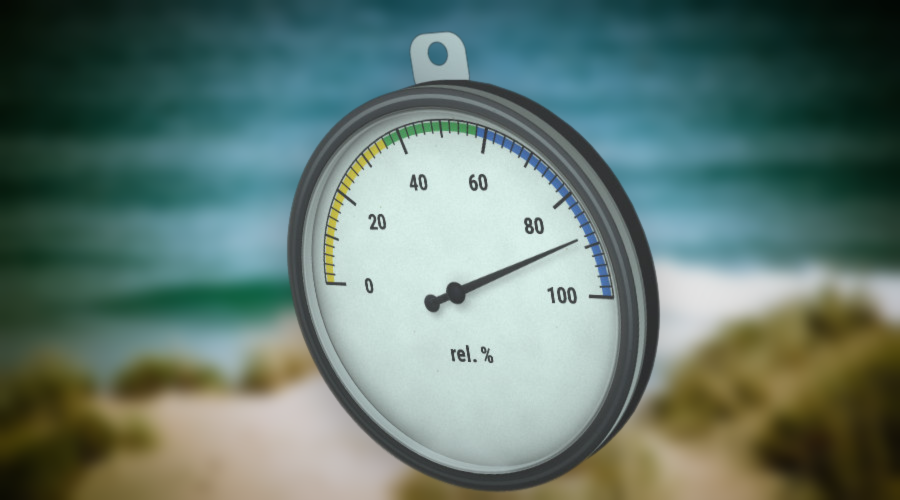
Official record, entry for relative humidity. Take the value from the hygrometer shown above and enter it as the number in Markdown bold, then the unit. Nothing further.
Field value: **88** %
